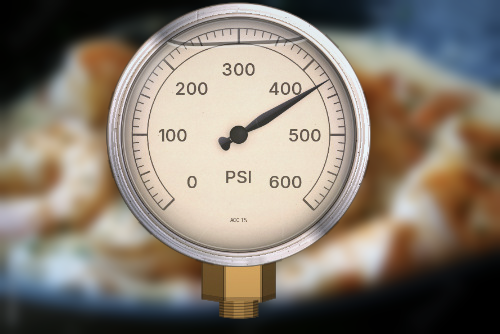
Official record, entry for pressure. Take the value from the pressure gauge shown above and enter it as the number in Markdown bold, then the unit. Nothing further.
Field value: **430** psi
